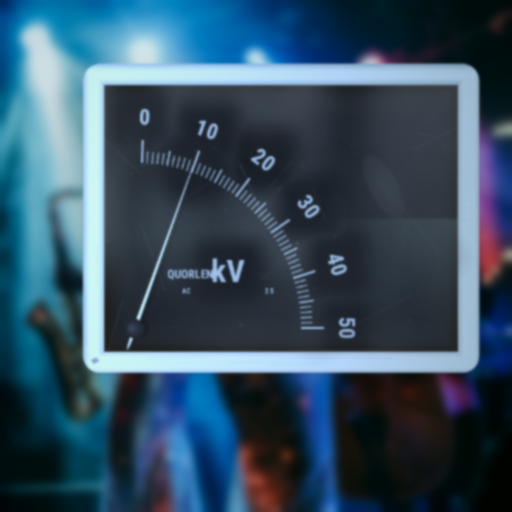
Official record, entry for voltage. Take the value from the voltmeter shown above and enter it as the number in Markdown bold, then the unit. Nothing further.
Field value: **10** kV
